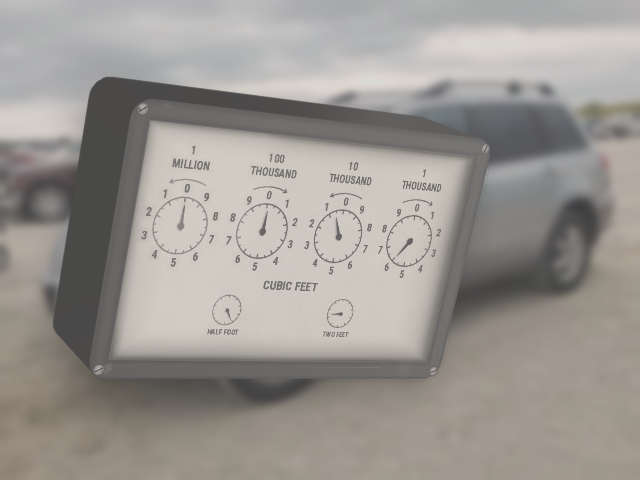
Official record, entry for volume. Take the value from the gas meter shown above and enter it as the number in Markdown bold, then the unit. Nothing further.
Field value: **600** ft³
